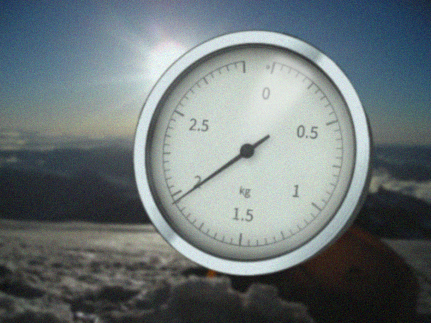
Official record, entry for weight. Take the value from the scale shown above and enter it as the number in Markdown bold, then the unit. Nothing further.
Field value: **1.95** kg
